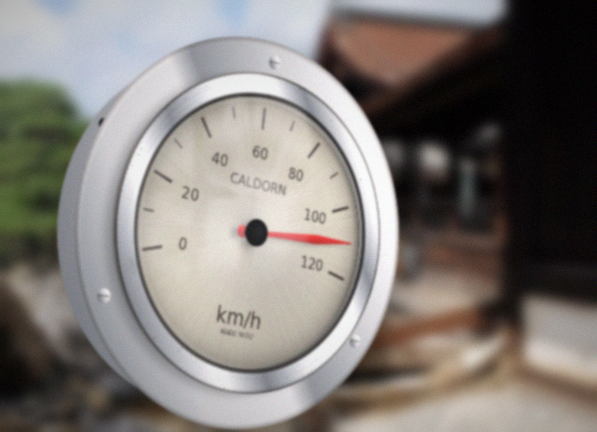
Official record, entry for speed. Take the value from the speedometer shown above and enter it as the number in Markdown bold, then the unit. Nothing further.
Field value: **110** km/h
